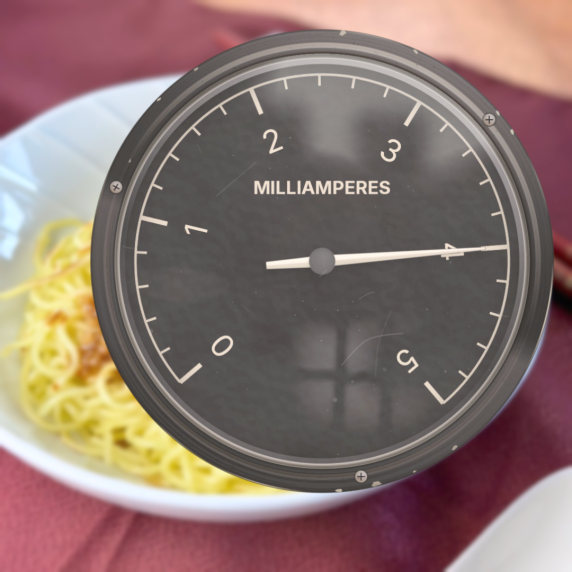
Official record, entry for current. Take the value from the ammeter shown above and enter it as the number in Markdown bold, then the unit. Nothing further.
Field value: **4** mA
